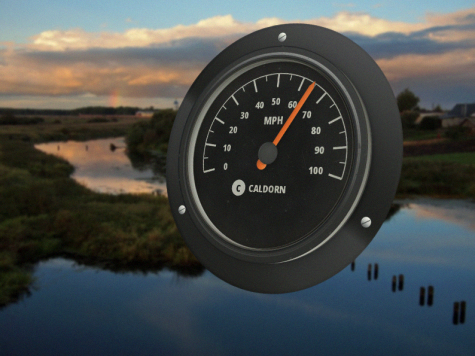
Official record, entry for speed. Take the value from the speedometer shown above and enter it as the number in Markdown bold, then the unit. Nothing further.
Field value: **65** mph
